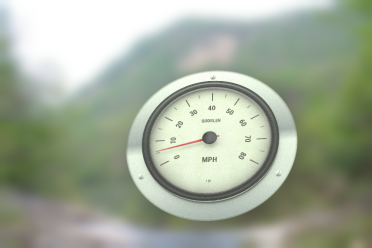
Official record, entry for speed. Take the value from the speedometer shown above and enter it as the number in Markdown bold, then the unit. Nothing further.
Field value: **5** mph
